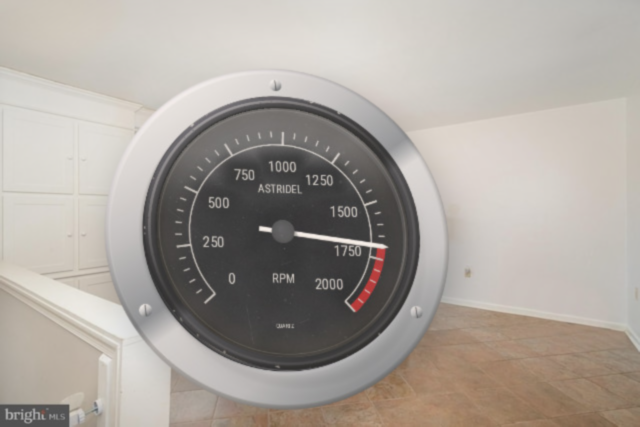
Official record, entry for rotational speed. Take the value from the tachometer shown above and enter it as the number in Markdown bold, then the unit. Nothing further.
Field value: **1700** rpm
